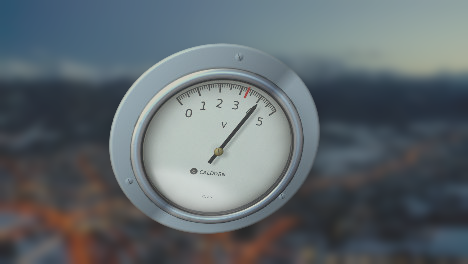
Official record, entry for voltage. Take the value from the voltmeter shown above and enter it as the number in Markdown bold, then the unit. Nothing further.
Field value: **4** V
